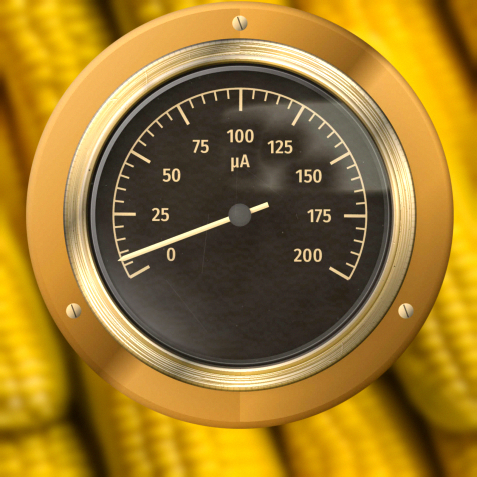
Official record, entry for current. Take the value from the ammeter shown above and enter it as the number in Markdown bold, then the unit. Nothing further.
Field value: **7.5** µA
